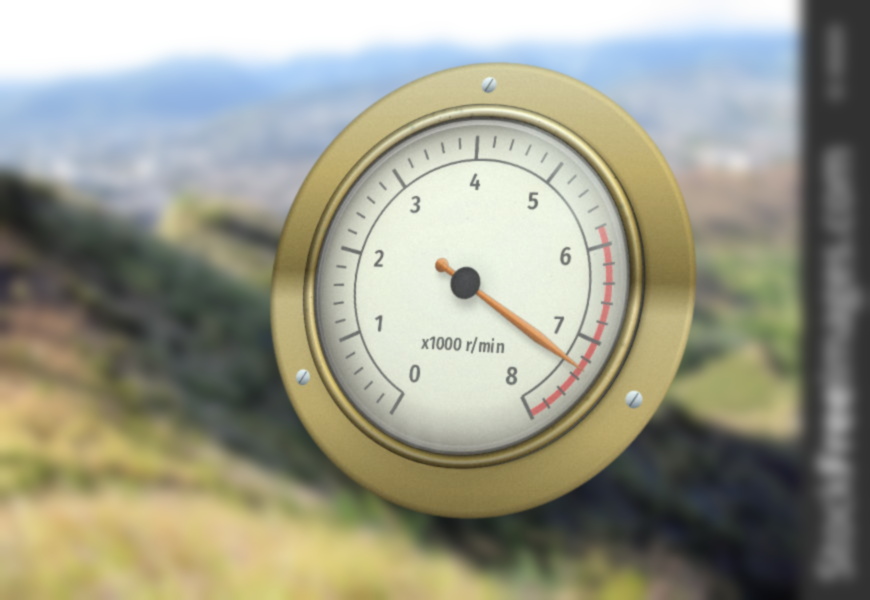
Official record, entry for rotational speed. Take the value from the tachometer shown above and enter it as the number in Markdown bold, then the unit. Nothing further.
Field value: **7300** rpm
